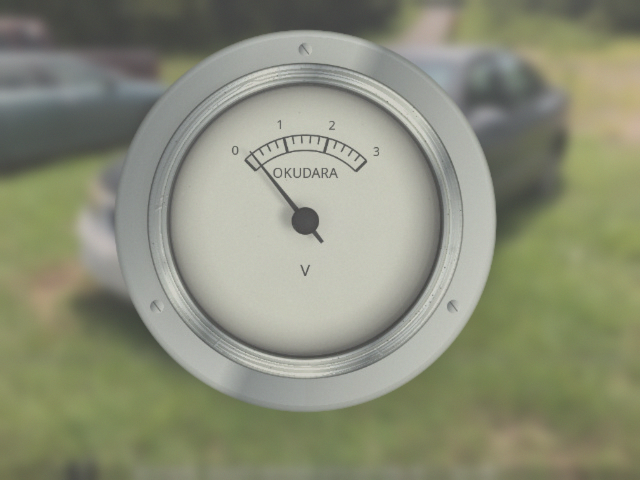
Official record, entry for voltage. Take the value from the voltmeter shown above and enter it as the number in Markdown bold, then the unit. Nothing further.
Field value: **0.2** V
